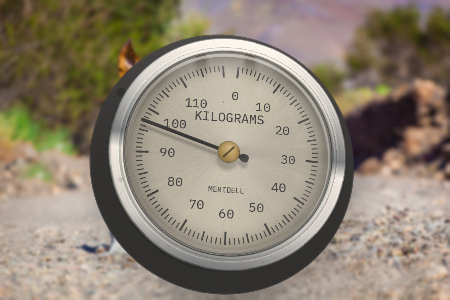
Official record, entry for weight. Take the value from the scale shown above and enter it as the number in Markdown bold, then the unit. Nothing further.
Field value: **97** kg
